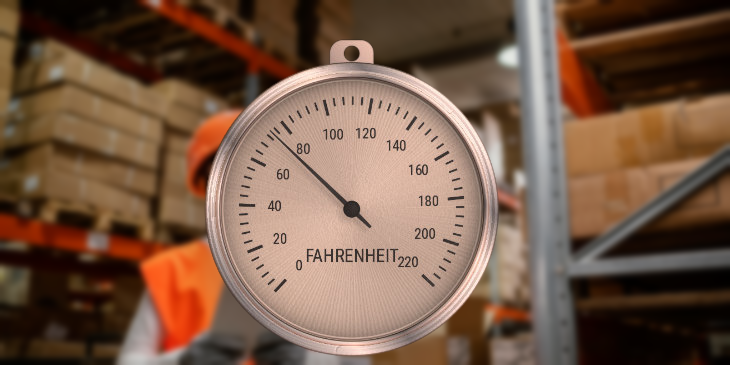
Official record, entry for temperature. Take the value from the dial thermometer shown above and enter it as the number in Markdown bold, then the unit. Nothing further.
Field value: **74** °F
